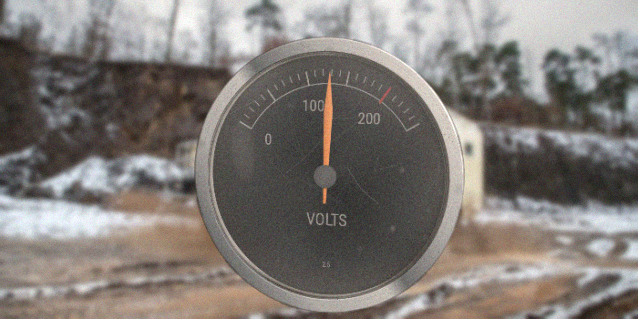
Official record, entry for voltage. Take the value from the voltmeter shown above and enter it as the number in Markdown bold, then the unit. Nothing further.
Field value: **130** V
